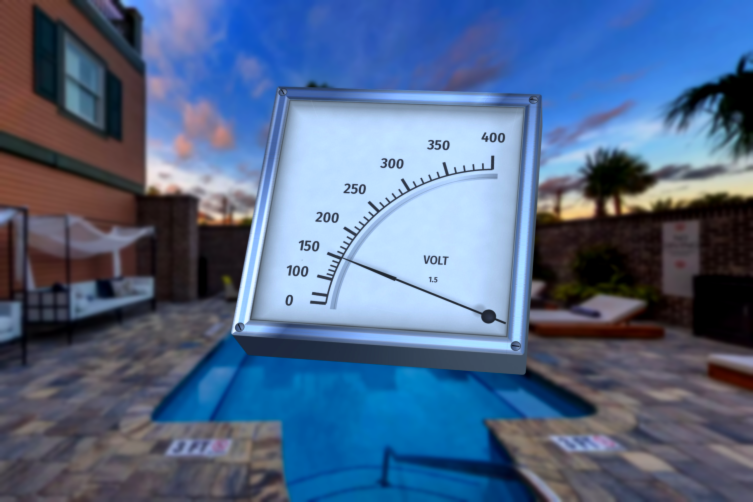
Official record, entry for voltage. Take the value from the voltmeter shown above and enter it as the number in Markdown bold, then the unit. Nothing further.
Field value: **150** V
